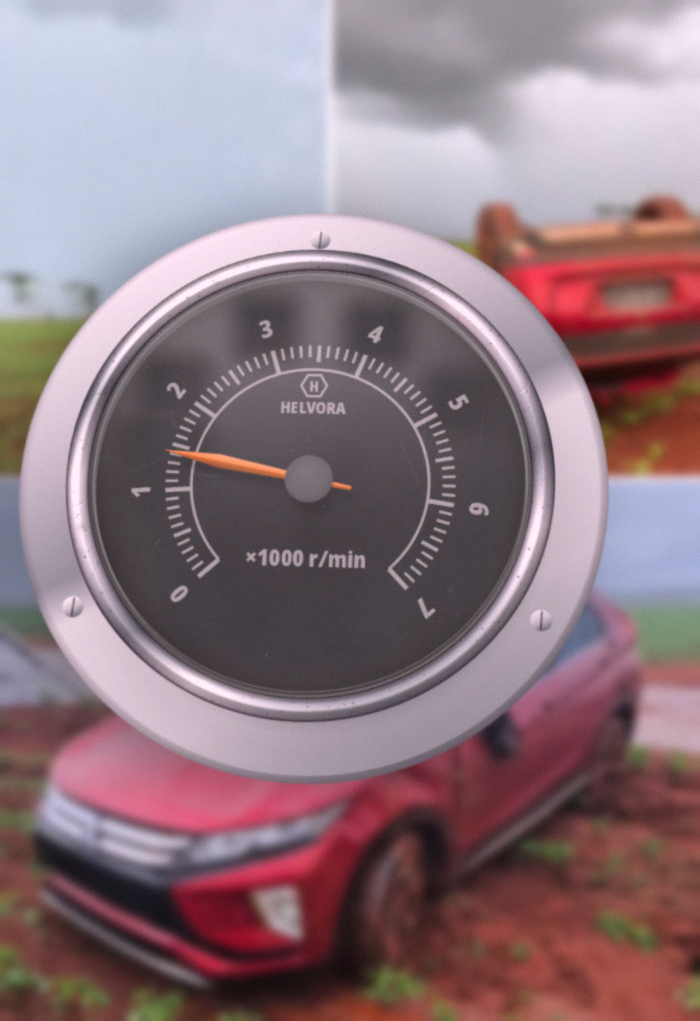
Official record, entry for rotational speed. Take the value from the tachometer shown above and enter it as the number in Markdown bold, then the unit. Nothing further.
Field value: **1400** rpm
